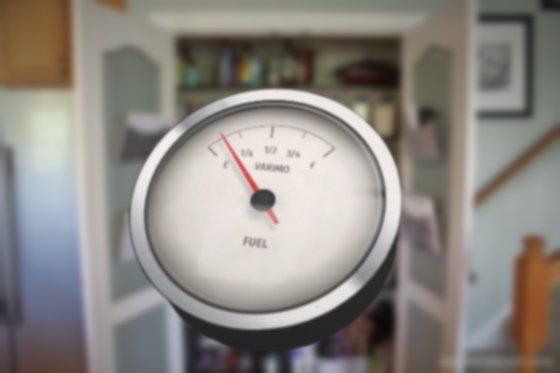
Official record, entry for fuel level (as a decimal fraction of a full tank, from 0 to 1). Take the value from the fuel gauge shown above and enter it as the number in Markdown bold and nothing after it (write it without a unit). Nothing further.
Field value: **0.125**
